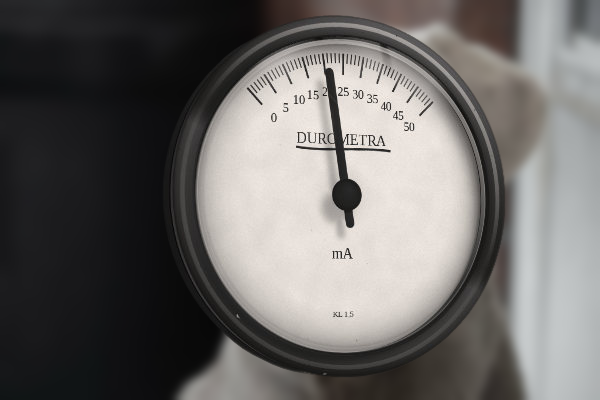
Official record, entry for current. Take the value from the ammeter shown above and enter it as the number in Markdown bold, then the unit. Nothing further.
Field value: **20** mA
